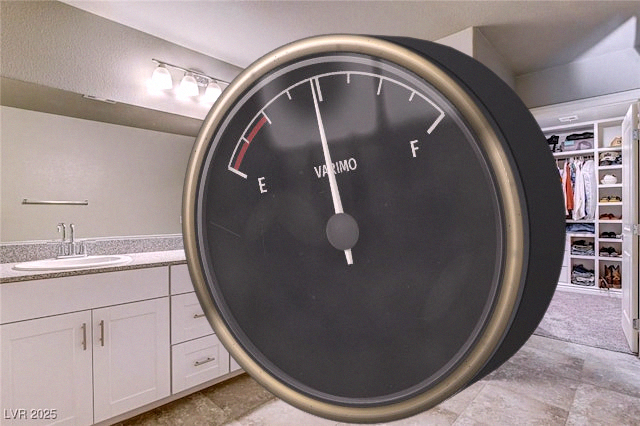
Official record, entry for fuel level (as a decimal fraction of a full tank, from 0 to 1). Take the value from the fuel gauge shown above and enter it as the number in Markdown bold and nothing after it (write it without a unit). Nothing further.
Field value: **0.5**
